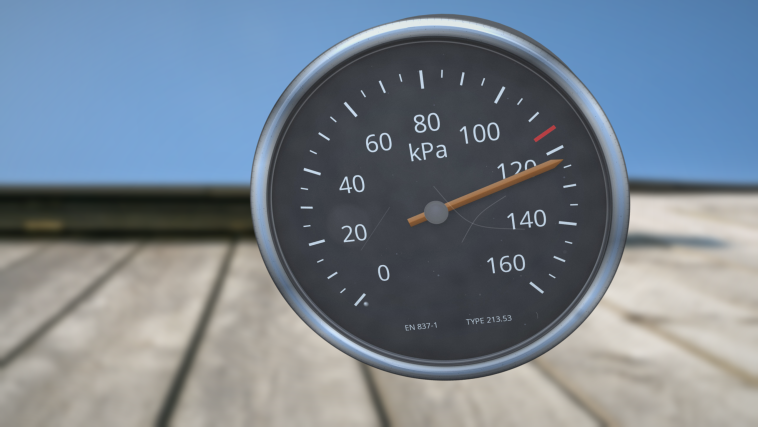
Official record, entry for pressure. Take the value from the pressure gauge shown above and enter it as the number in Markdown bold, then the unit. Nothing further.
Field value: **122.5** kPa
